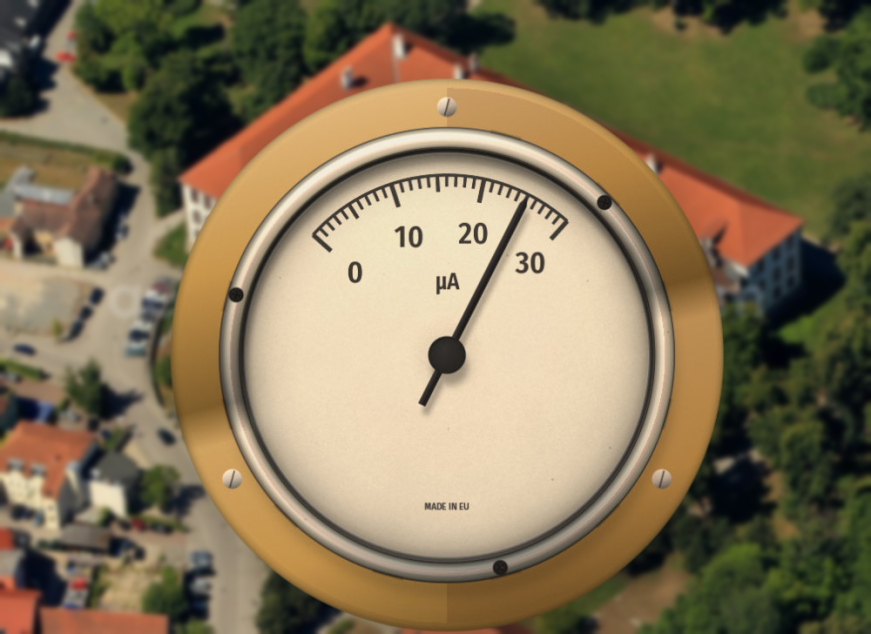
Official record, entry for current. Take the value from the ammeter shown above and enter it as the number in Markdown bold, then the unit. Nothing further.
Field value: **25** µA
